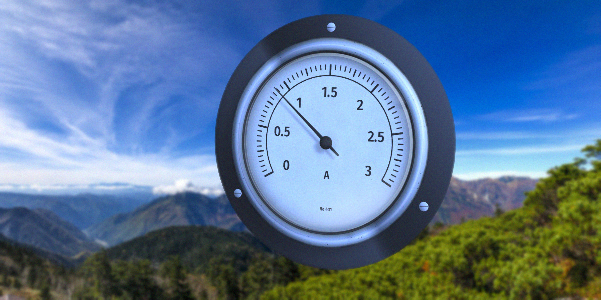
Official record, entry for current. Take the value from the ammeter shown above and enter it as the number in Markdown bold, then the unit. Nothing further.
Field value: **0.9** A
